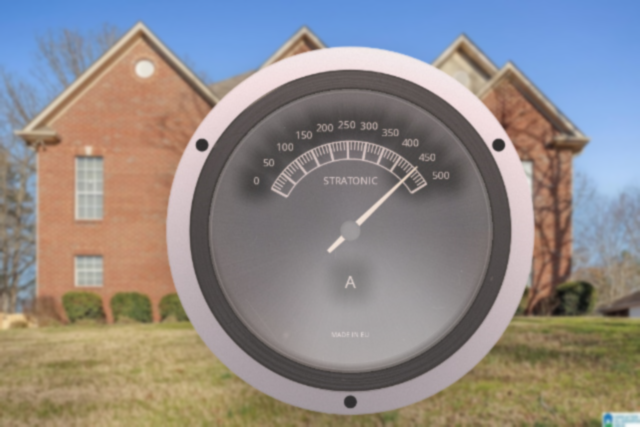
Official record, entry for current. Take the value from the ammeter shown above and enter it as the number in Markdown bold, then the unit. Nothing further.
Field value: **450** A
